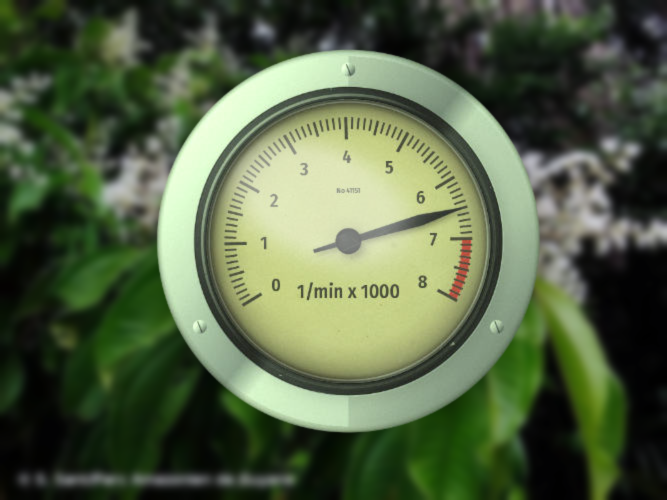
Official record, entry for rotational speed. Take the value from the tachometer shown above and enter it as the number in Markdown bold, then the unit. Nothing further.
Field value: **6500** rpm
